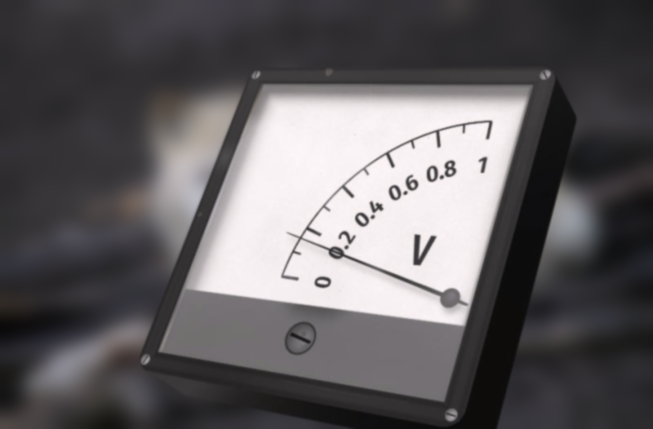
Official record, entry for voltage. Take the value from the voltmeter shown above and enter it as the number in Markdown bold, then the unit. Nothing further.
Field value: **0.15** V
